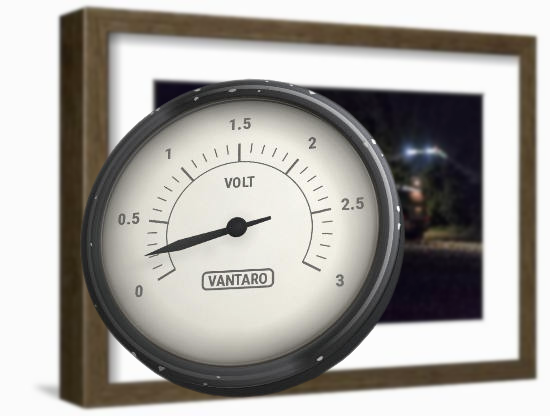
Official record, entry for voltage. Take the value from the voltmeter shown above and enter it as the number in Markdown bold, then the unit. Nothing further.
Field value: **0.2** V
